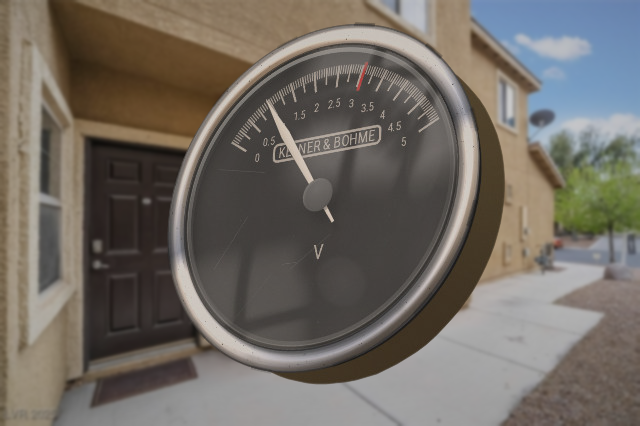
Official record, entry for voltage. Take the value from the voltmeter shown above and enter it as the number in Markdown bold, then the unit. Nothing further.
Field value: **1** V
